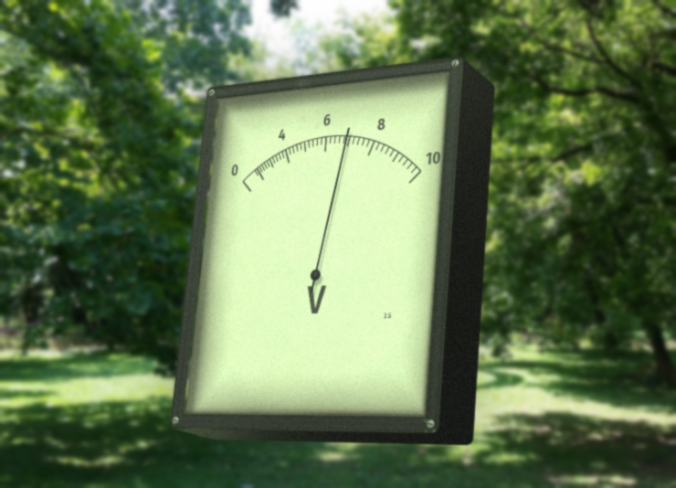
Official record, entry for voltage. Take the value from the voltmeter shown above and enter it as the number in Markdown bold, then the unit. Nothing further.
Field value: **7** V
